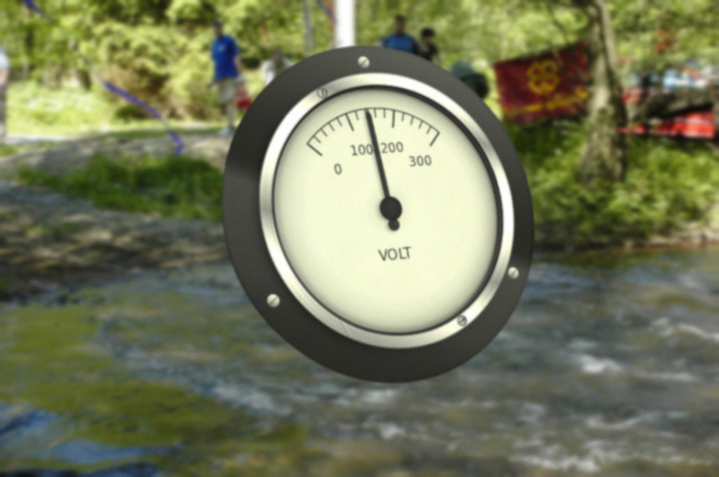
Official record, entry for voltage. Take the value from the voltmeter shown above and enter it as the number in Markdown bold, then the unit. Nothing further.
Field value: **140** V
